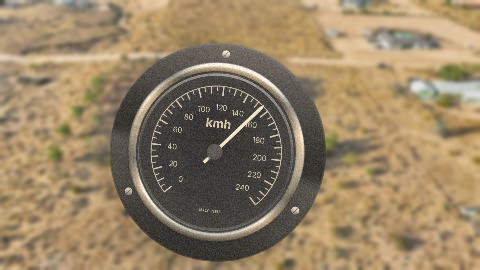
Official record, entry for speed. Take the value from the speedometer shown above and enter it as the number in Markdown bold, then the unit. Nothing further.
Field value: **155** km/h
